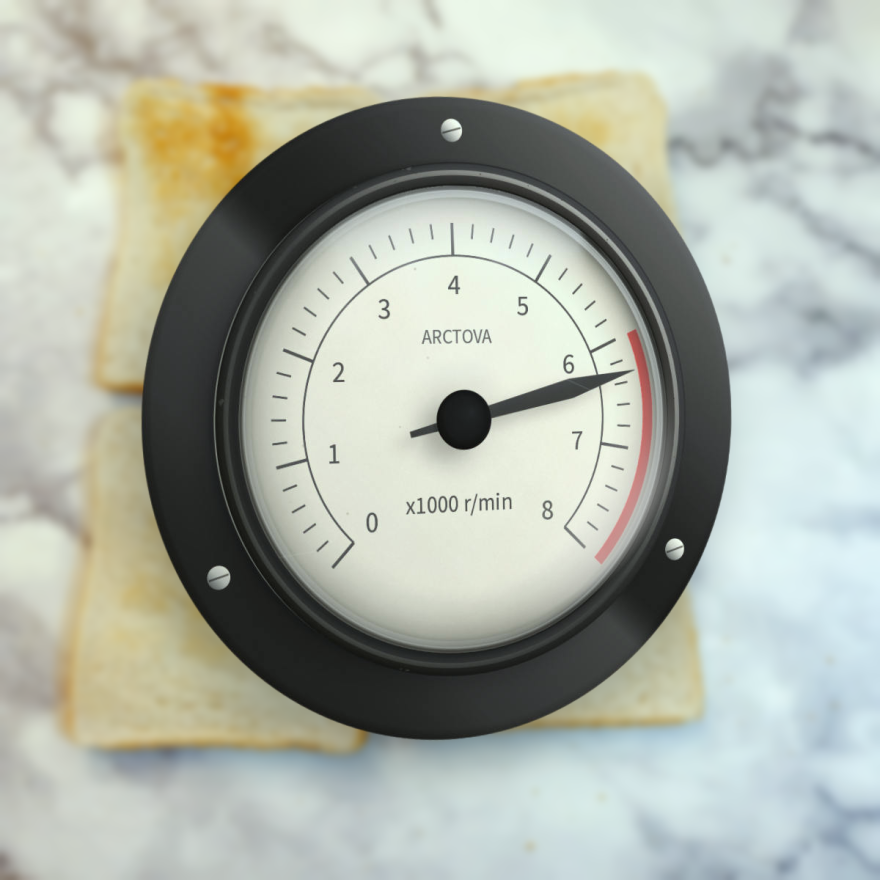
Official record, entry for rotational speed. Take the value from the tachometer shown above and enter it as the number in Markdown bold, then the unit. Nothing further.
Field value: **6300** rpm
